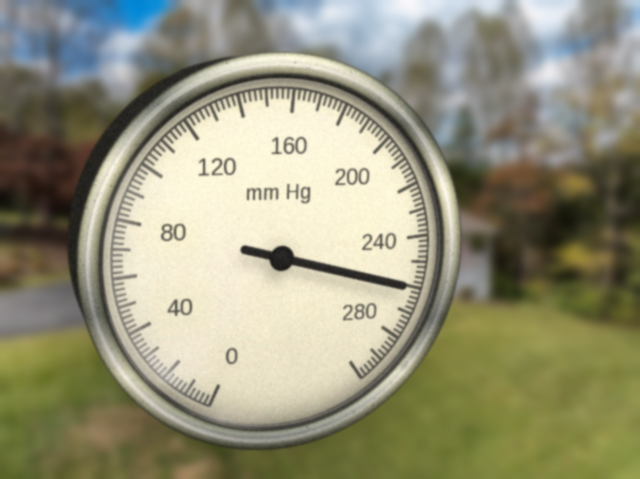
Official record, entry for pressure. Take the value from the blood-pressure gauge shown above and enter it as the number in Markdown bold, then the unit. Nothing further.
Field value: **260** mmHg
